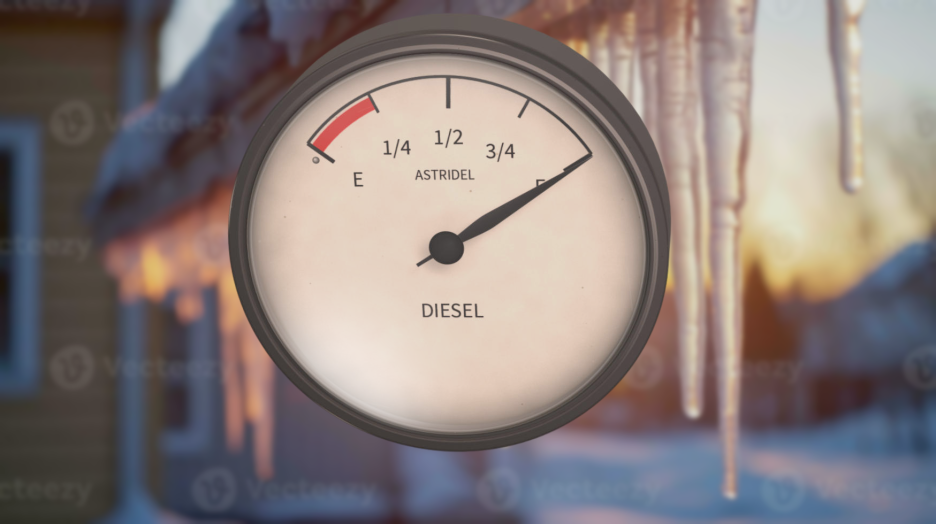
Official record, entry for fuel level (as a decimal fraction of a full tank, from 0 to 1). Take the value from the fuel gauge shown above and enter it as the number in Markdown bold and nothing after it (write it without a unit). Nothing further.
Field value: **1**
